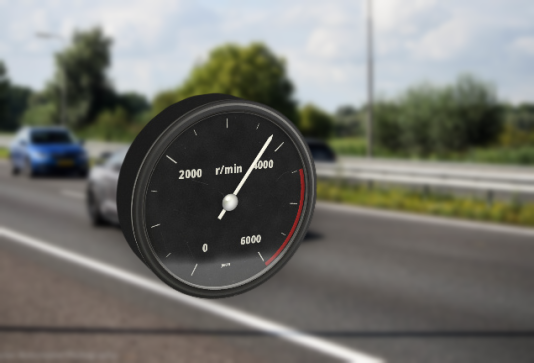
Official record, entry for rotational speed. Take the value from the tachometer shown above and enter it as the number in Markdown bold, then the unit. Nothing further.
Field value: **3750** rpm
